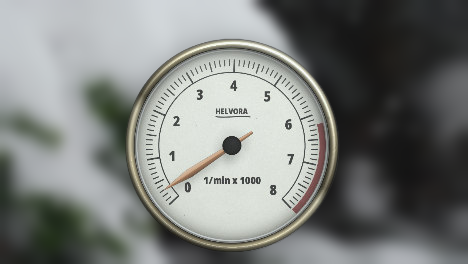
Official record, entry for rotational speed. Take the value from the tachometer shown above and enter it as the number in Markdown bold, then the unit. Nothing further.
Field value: **300** rpm
